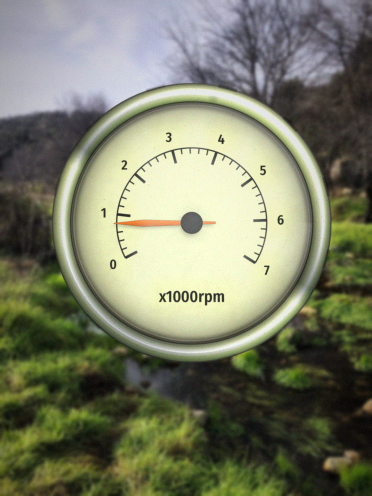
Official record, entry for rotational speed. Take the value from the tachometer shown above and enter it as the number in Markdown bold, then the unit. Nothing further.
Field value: **800** rpm
